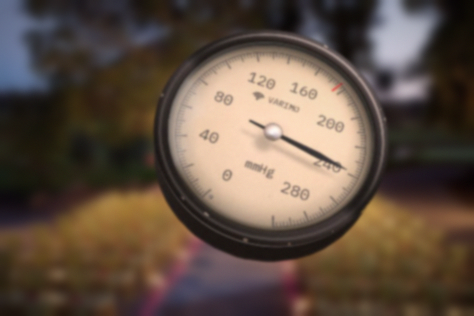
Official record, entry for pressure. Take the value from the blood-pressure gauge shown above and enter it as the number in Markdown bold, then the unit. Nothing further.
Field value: **240** mmHg
